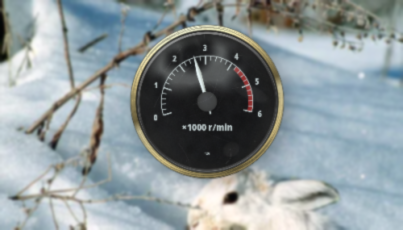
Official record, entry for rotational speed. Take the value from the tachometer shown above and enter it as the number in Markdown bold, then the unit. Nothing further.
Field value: **2600** rpm
